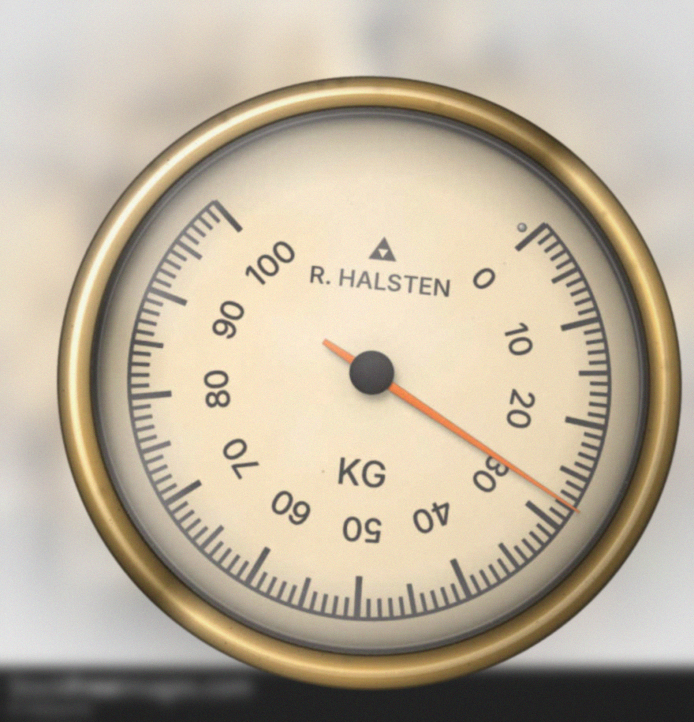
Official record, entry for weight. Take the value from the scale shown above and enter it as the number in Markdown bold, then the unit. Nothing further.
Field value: **28** kg
